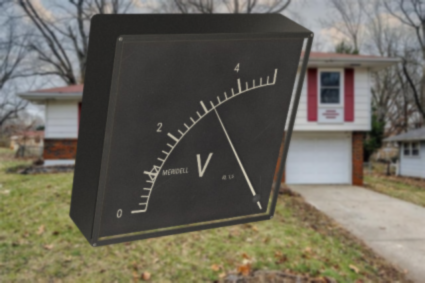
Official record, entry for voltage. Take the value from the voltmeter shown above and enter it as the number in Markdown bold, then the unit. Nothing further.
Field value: **3.2** V
